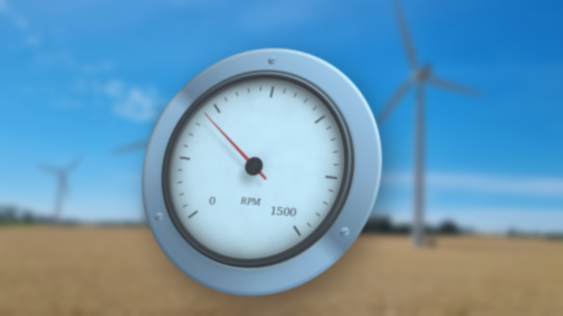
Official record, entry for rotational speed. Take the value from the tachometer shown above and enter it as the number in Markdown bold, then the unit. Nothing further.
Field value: **450** rpm
